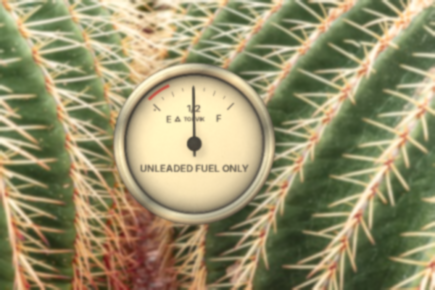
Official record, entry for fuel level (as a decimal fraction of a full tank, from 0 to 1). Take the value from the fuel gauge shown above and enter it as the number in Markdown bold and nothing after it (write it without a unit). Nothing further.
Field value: **0.5**
